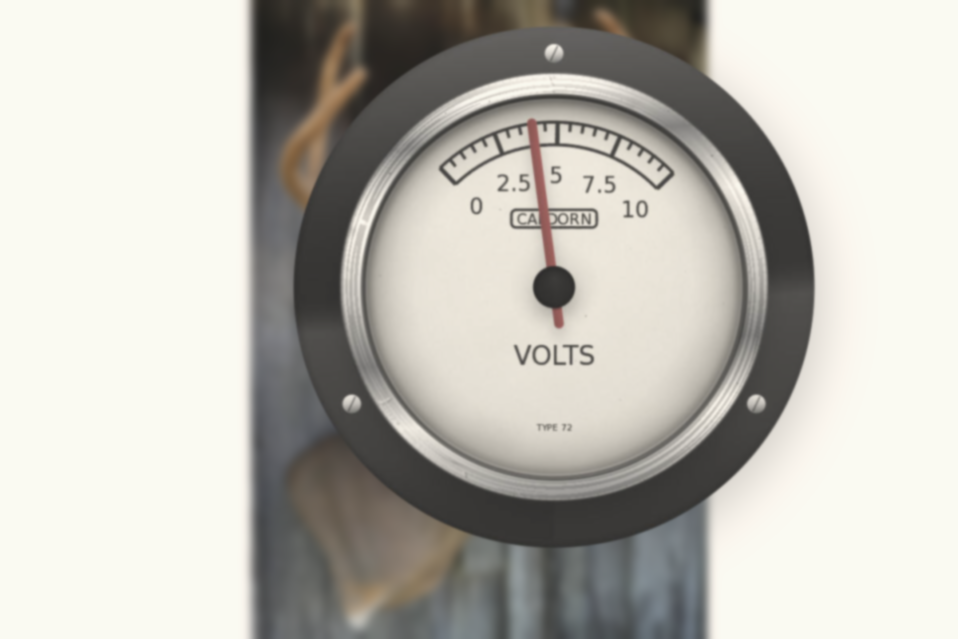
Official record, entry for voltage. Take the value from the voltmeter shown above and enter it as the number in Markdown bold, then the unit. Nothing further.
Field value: **4** V
